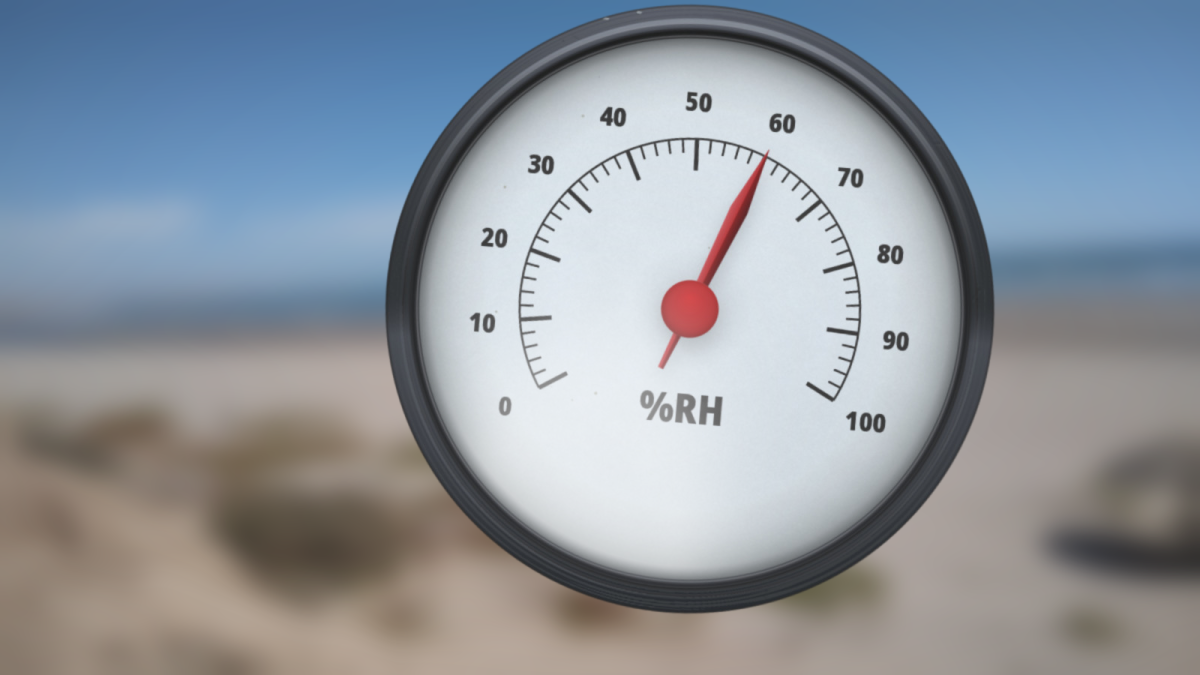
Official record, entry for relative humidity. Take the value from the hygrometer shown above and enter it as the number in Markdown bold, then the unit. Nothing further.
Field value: **60** %
